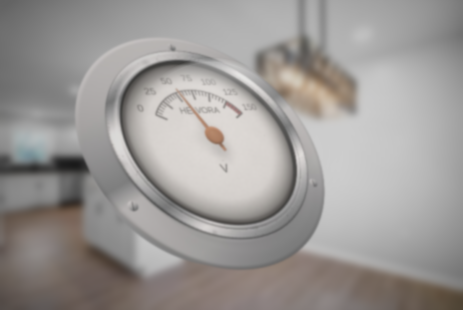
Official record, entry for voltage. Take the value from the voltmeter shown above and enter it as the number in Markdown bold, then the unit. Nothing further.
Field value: **50** V
